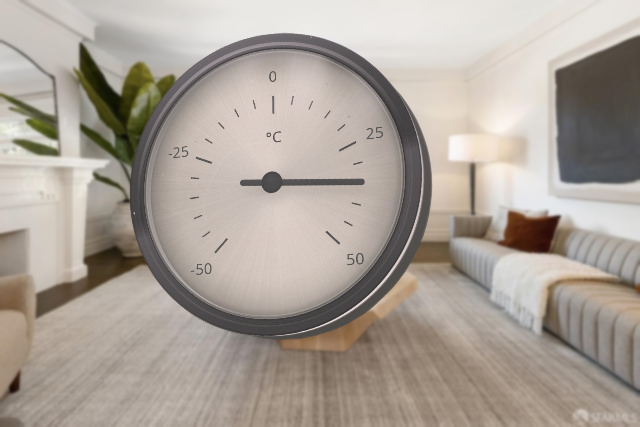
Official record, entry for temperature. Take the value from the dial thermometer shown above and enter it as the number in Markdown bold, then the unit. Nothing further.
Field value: **35** °C
